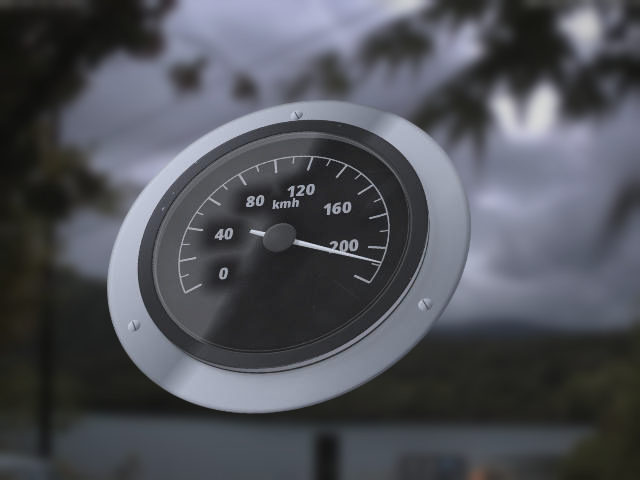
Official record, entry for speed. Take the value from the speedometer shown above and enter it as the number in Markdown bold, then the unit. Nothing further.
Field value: **210** km/h
